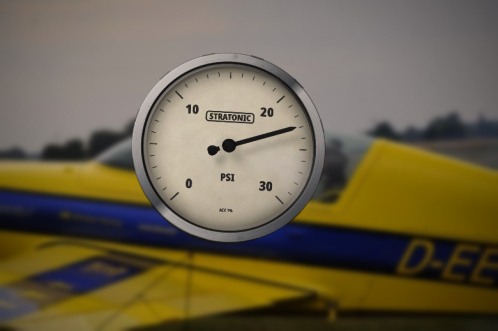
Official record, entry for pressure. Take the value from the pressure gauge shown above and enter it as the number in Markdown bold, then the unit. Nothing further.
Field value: **23** psi
